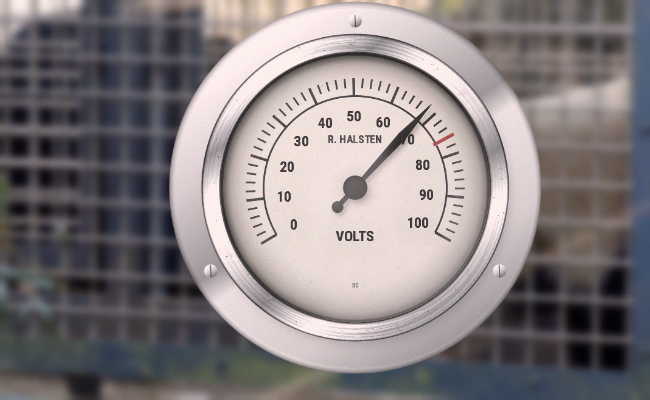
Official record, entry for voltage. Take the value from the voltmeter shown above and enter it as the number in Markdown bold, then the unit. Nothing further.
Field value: **68** V
